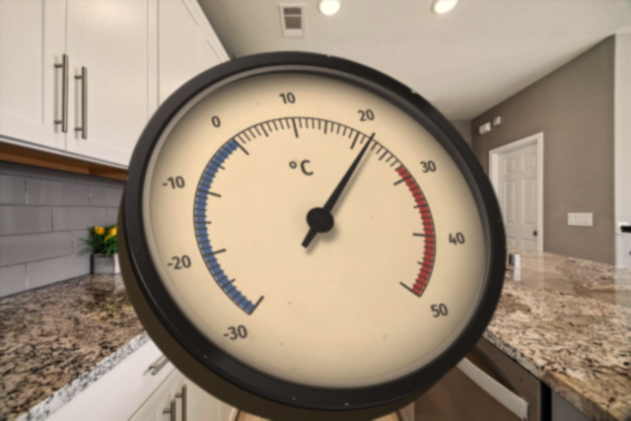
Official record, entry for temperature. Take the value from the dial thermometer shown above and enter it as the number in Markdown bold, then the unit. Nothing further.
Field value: **22** °C
